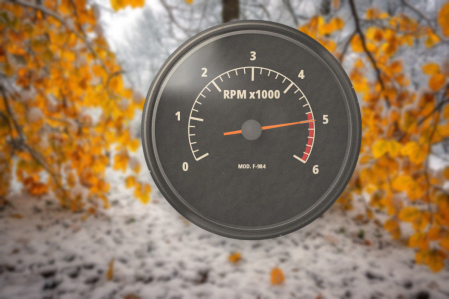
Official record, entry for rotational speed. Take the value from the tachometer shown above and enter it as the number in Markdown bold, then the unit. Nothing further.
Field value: **5000** rpm
